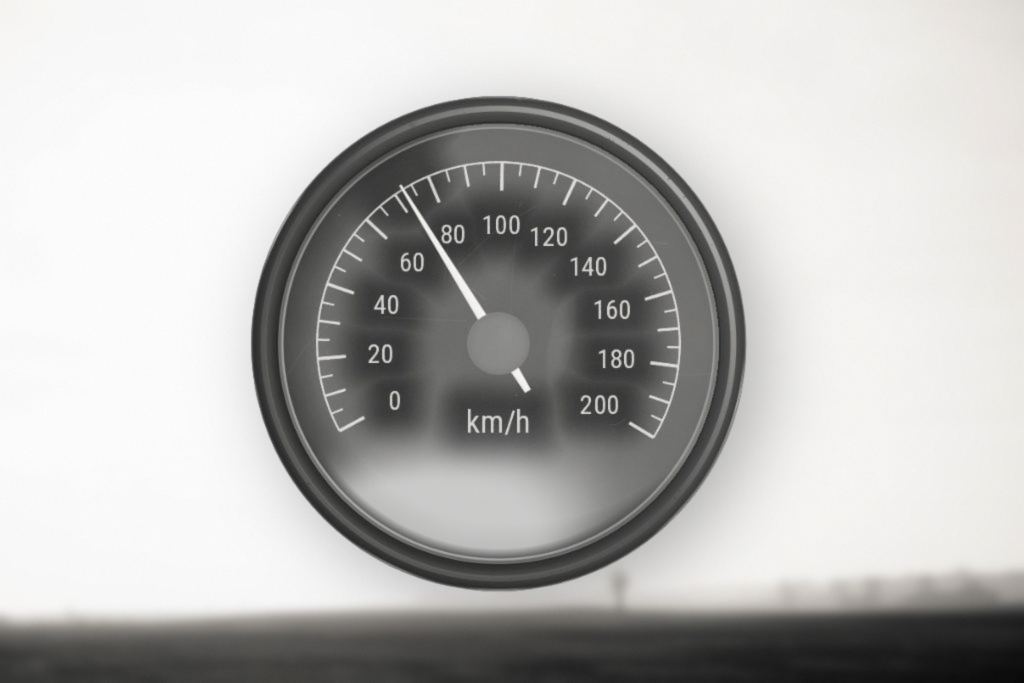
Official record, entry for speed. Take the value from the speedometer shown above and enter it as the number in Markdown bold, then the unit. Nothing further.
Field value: **72.5** km/h
